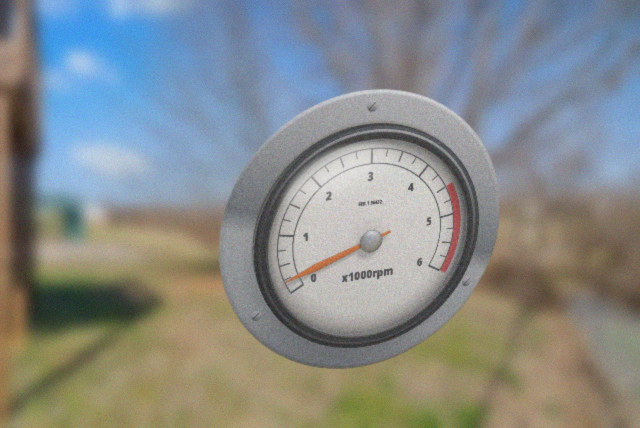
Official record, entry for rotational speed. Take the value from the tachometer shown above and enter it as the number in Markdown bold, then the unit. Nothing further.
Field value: **250** rpm
